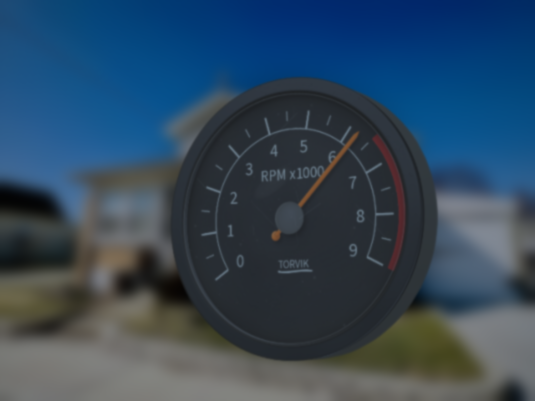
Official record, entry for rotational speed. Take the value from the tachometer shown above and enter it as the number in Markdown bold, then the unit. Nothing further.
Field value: **6250** rpm
